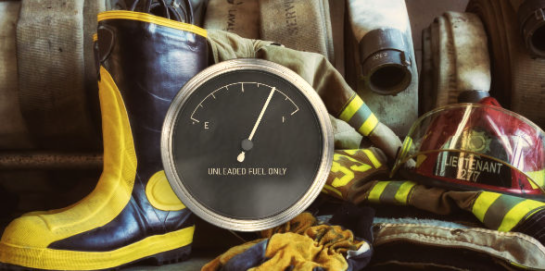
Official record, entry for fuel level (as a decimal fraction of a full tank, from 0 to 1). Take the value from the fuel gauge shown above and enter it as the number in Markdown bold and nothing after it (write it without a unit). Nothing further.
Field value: **0.75**
